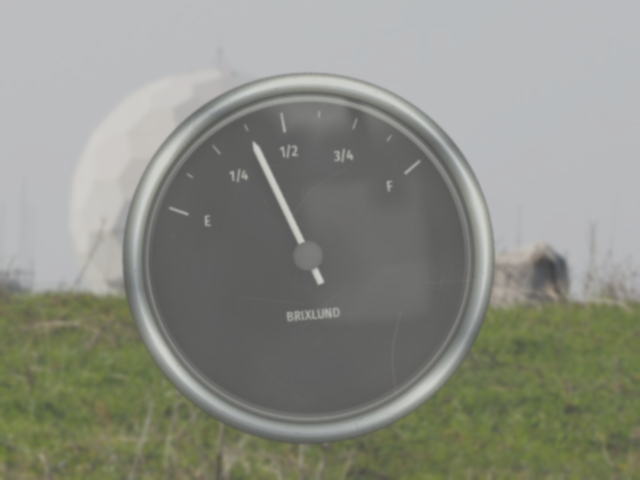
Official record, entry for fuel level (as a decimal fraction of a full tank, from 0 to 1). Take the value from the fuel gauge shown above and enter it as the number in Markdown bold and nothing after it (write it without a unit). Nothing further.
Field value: **0.375**
